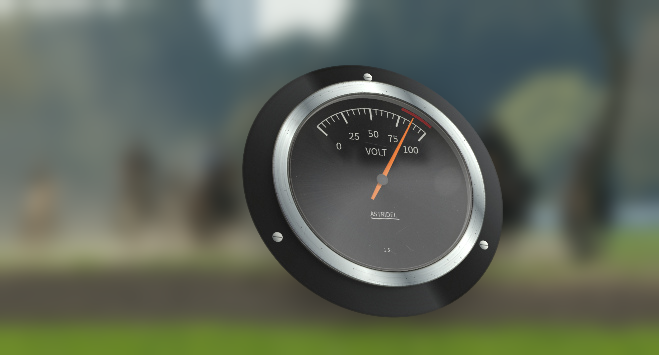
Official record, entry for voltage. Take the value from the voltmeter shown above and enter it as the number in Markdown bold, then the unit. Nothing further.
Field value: **85** V
